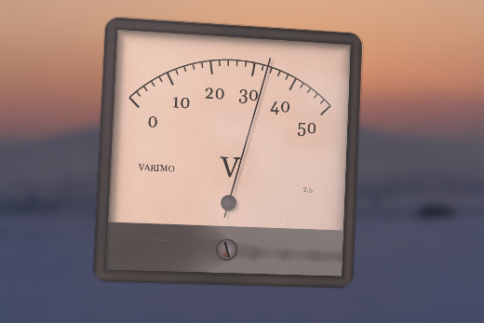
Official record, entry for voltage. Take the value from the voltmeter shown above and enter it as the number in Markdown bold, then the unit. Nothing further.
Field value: **33** V
